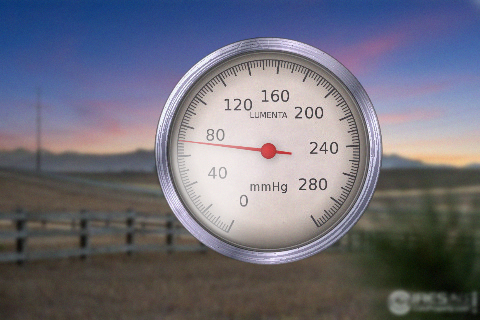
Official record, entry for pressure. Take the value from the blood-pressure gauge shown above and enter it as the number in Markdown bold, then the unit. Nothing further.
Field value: **70** mmHg
